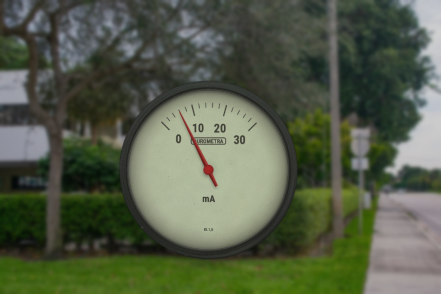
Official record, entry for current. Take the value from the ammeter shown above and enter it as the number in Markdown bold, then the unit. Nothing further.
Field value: **6** mA
